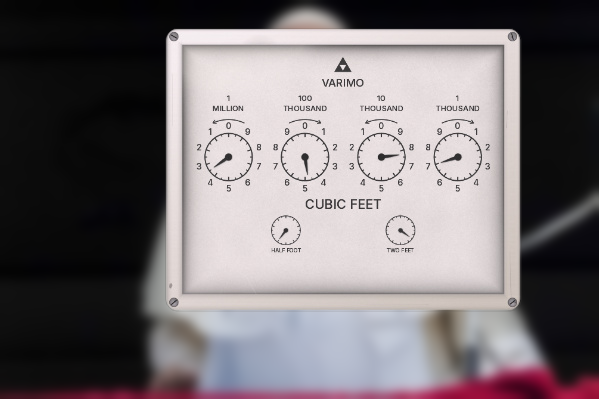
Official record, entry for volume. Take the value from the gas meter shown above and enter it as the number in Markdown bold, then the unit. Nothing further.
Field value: **347700** ft³
